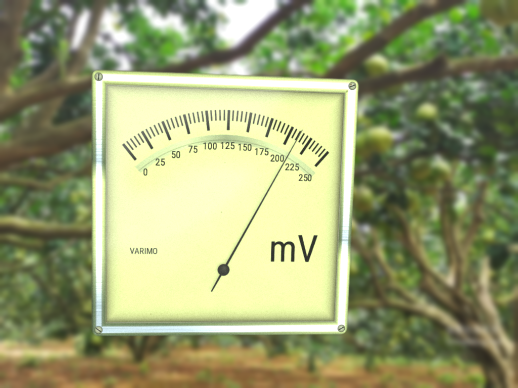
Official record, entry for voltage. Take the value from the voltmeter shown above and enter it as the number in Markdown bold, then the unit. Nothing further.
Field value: **210** mV
